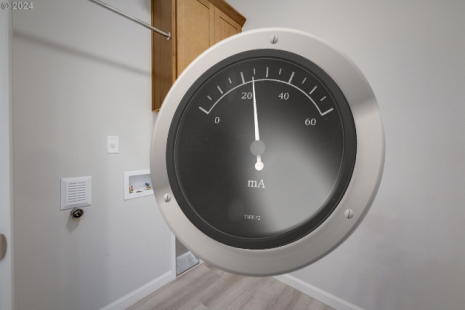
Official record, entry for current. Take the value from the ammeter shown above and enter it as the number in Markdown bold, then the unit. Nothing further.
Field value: **25** mA
